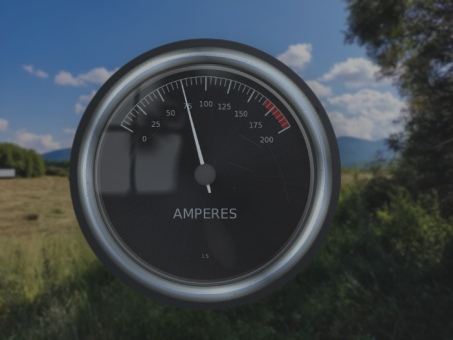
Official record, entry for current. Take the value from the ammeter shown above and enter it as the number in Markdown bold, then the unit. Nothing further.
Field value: **75** A
